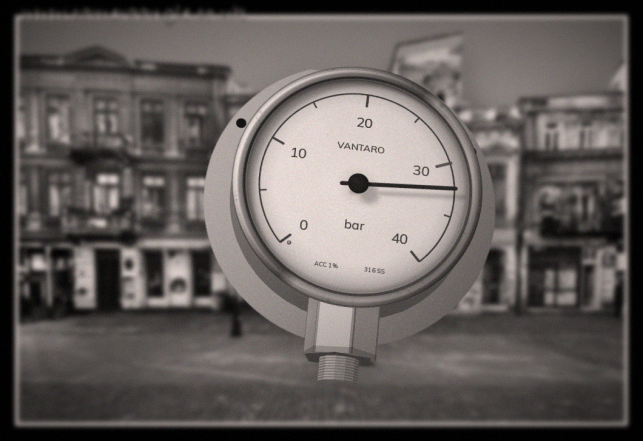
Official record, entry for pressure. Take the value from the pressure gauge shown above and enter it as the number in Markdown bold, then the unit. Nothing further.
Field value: **32.5** bar
